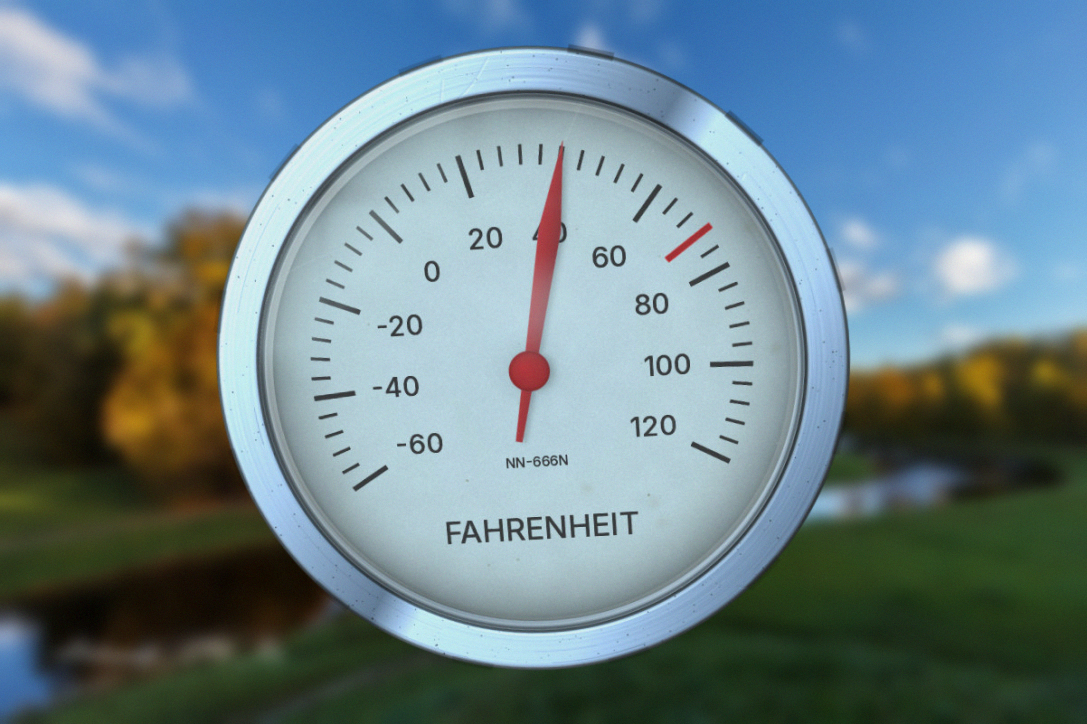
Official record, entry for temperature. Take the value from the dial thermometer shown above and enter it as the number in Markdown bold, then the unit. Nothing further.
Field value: **40** °F
